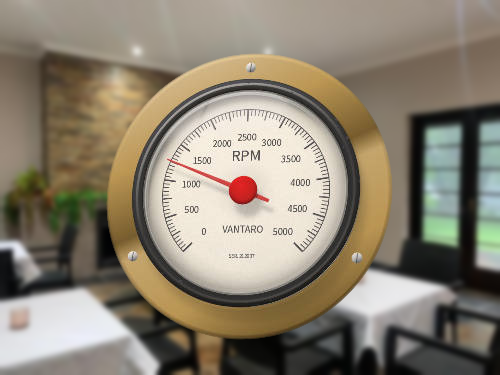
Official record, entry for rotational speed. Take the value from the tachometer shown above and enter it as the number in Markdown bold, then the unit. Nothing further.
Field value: **1250** rpm
